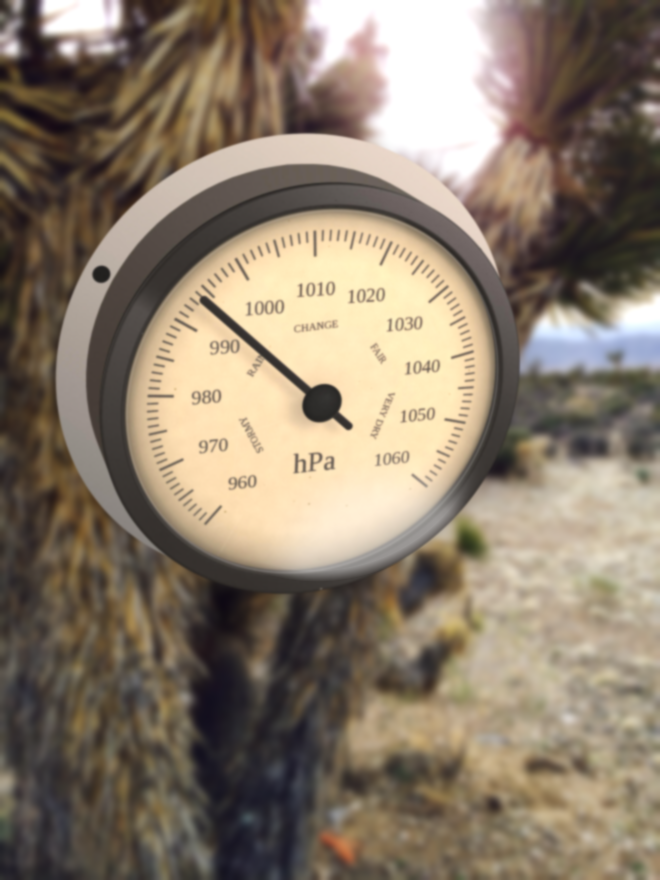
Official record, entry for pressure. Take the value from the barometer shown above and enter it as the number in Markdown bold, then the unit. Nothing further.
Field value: **994** hPa
